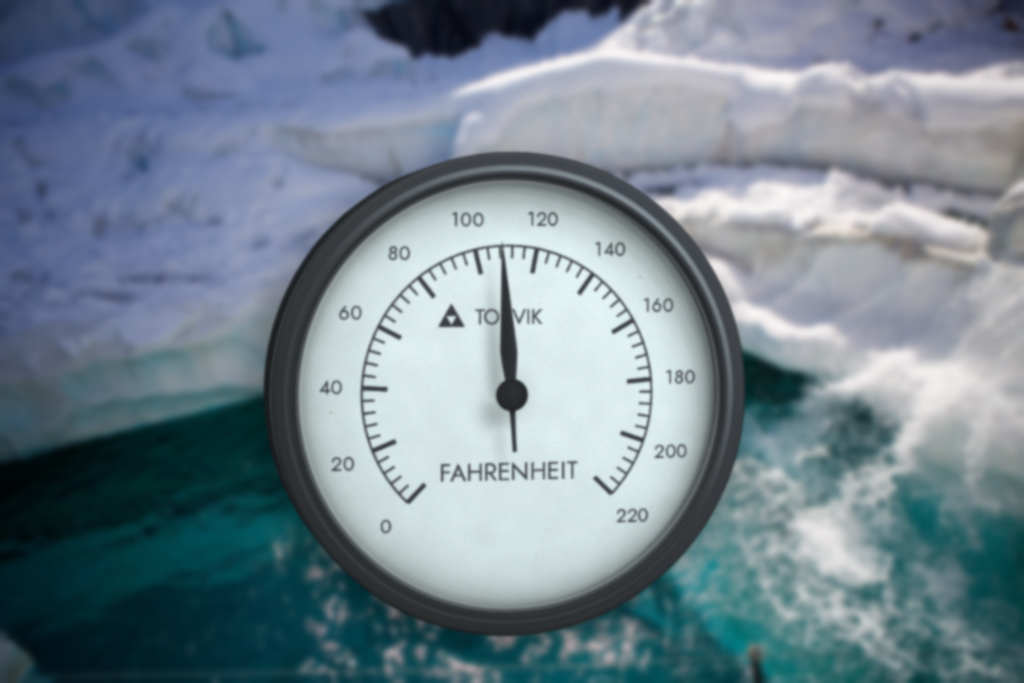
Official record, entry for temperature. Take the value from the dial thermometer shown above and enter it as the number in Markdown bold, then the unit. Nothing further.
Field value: **108** °F
